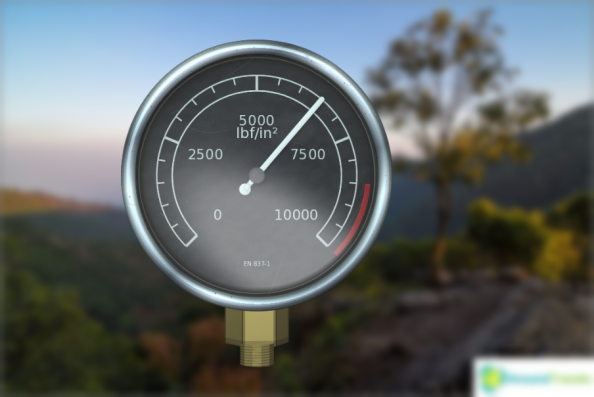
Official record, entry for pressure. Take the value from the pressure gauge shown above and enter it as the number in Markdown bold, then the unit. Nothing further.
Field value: **6500** psi
